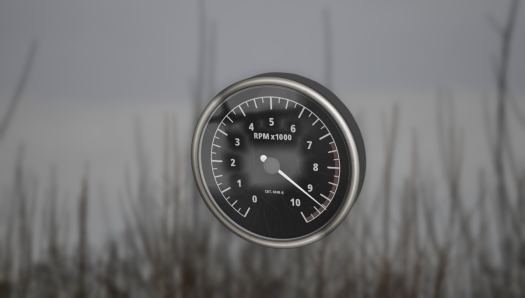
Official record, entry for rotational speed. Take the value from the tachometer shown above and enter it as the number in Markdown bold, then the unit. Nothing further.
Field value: **9250** rpm
